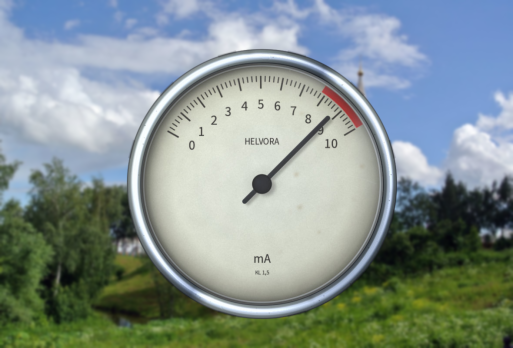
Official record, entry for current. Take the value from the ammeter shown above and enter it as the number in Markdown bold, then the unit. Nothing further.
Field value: **8.8** mA
